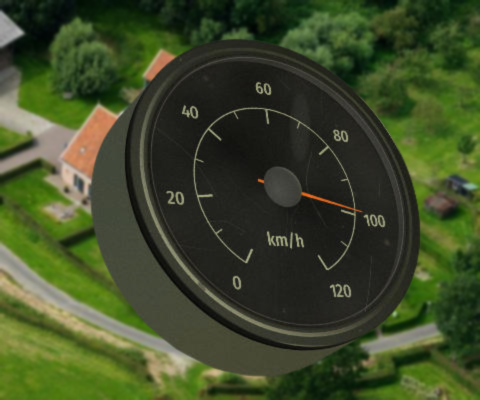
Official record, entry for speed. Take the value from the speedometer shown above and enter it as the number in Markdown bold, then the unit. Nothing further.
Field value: **100** km/h
